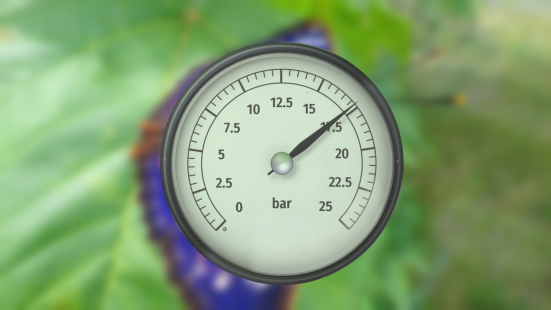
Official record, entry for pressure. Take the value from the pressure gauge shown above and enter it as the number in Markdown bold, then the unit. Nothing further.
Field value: **17.25** bar
